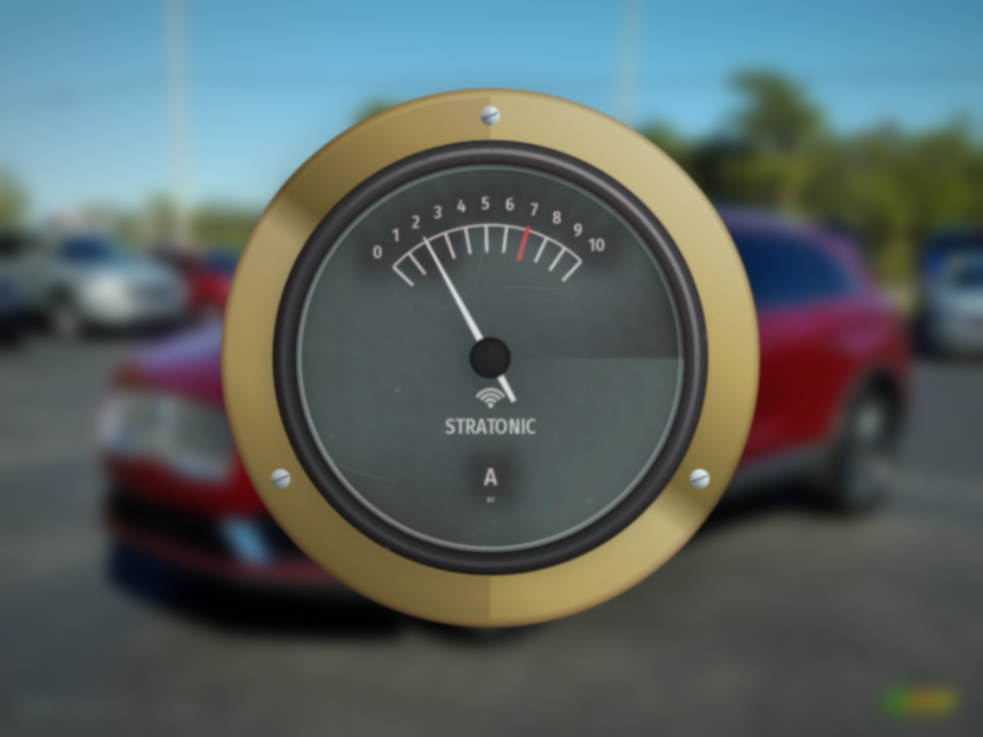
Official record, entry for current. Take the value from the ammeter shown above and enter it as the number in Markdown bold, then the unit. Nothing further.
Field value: **2** A
